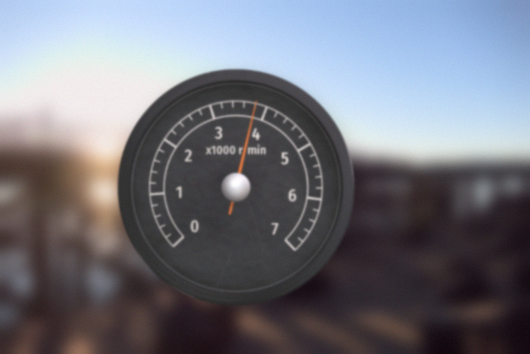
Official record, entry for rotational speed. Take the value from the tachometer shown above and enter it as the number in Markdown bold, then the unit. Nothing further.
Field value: **3800** rpm
